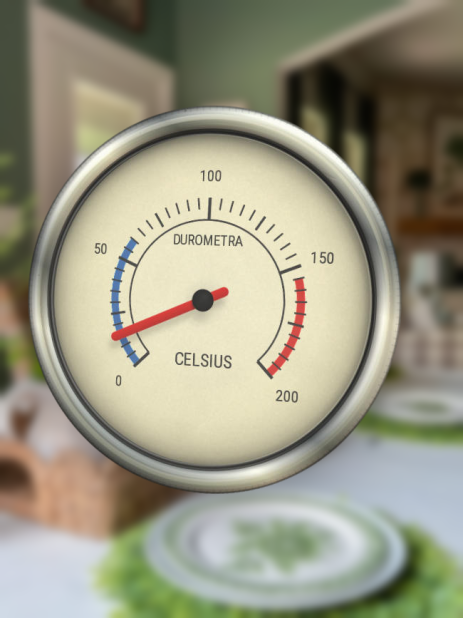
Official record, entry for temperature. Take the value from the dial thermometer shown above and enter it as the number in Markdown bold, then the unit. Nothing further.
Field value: **15** °C
